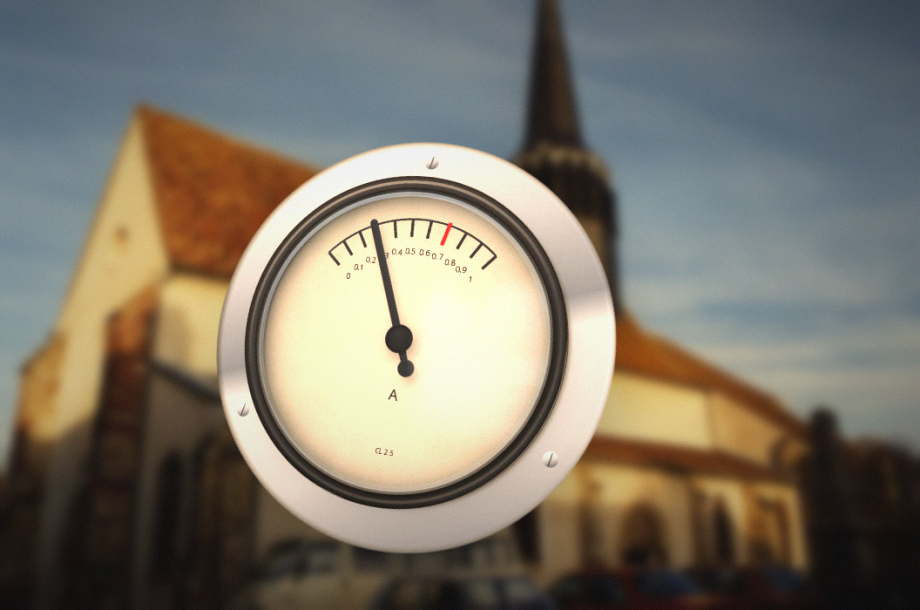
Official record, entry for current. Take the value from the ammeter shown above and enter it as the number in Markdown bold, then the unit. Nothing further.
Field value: **0.3** A
